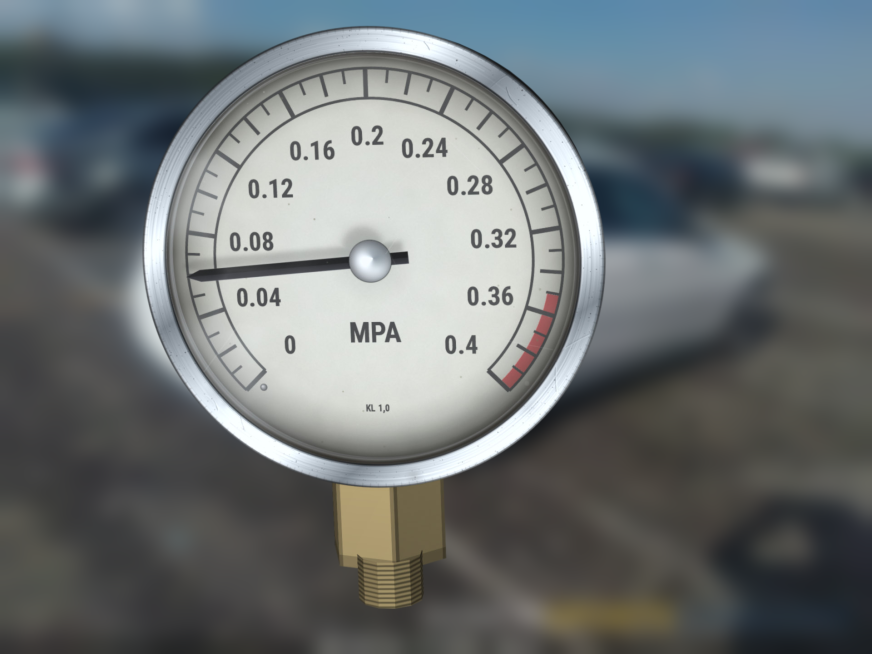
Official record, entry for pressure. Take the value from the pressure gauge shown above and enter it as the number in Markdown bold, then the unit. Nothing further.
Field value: **0.06** MPa
